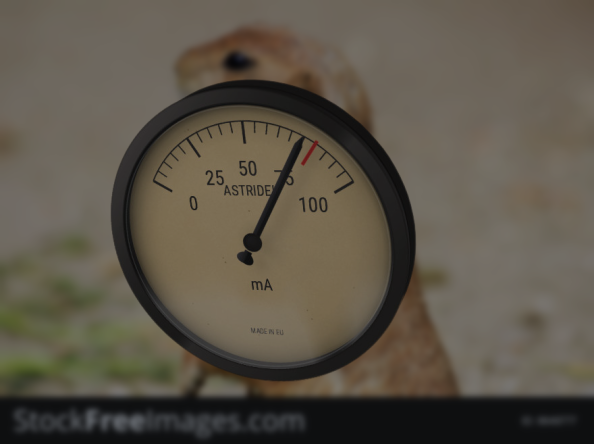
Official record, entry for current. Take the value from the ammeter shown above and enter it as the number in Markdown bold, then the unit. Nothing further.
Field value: **75** mA
